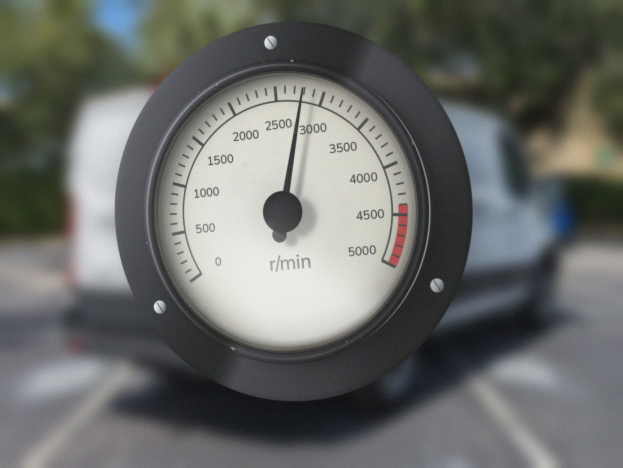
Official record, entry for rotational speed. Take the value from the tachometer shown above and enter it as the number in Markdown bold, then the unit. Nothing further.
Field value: **2800** rpm
